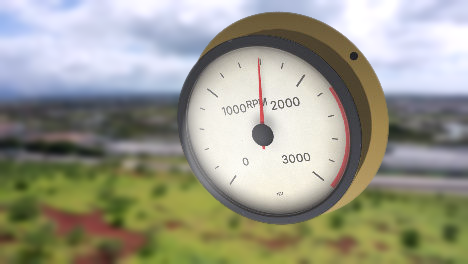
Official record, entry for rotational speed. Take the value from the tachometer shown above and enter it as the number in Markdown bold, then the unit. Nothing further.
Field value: **1600** rpm
